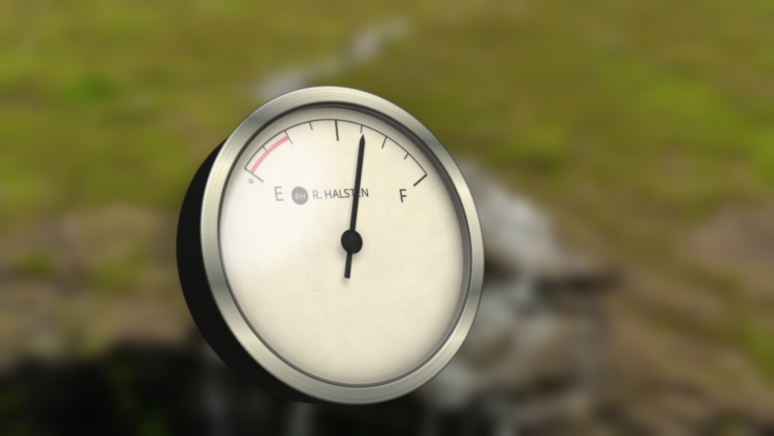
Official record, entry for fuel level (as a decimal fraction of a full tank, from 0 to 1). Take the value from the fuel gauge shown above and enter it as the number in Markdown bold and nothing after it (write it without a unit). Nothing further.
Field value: **0.625**
